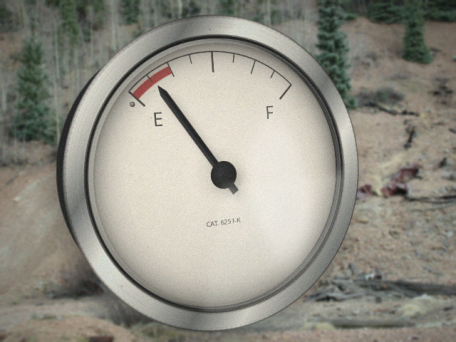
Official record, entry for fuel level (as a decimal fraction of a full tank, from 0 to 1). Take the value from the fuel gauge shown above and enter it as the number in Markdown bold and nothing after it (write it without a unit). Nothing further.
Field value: **0.125**
